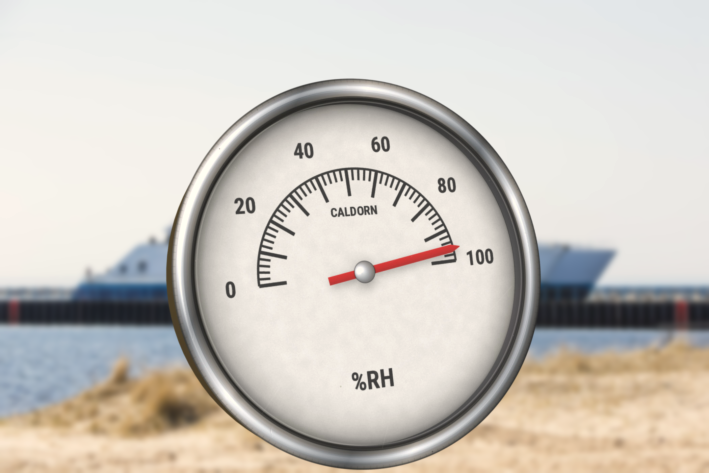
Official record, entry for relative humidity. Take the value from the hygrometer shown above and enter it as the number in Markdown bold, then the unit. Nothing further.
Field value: **96** %
